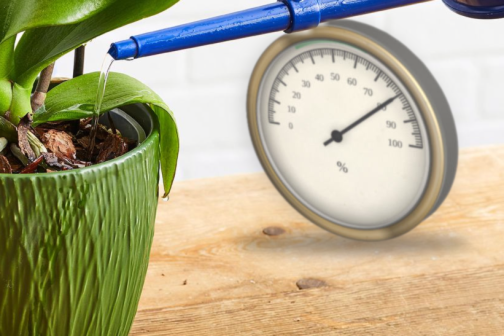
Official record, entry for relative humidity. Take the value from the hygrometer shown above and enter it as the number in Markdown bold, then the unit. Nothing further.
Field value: **80** %
